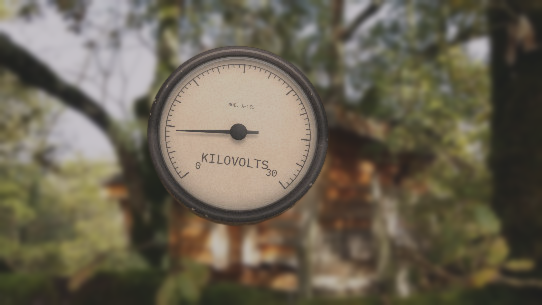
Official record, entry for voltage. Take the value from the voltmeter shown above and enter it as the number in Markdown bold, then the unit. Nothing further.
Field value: **4.5** kV
